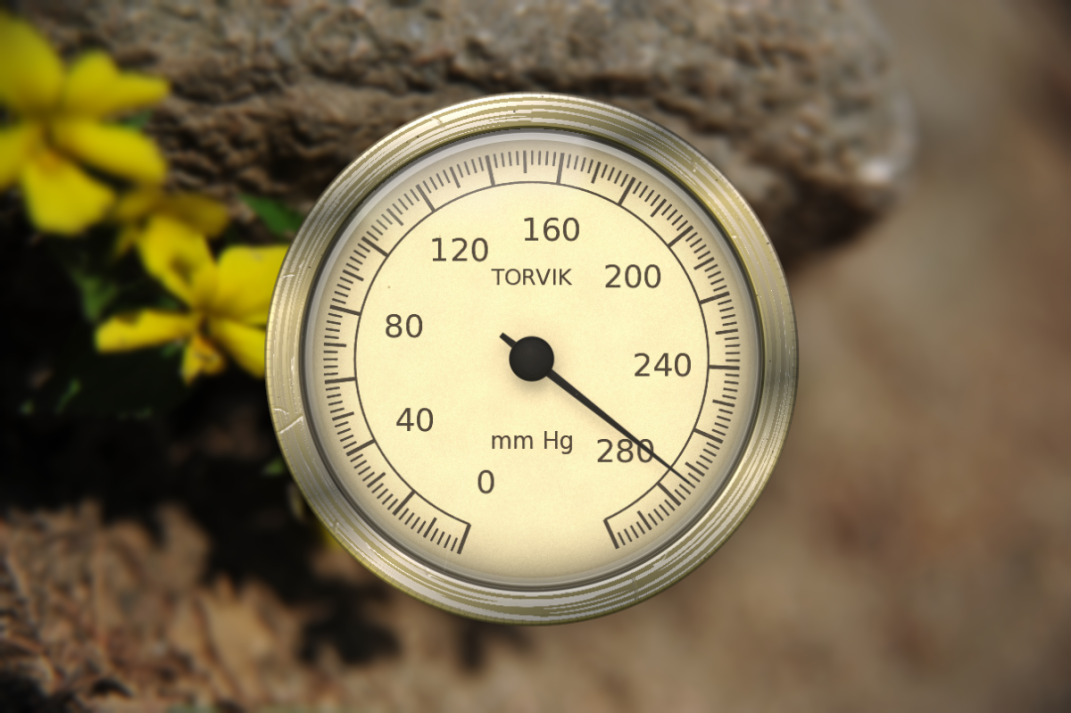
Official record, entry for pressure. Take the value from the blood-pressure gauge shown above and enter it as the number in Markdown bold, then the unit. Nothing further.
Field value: **274** mmHg
